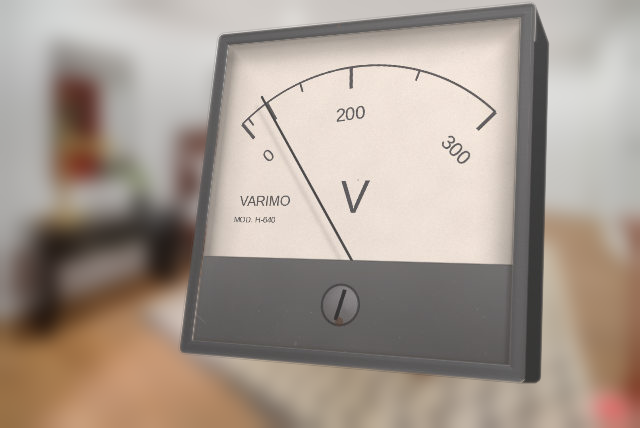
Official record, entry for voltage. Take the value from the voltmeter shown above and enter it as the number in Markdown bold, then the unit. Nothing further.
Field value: **100** V
